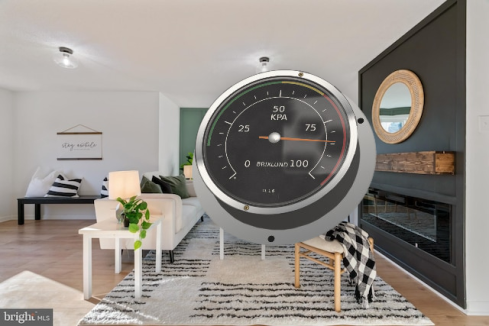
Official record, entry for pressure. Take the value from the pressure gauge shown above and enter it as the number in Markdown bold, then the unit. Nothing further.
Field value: **85** kPa
